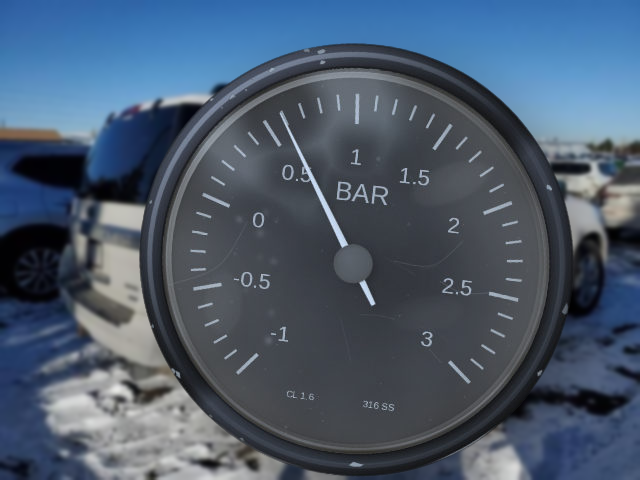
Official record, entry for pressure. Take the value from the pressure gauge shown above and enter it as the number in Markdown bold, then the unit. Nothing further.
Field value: **0.6** bar
